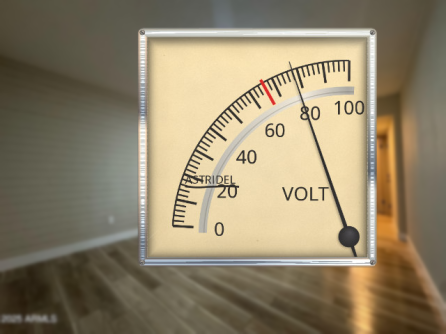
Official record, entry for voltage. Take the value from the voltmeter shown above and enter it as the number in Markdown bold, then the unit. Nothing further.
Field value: **78** V
